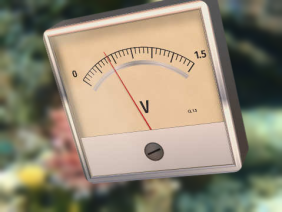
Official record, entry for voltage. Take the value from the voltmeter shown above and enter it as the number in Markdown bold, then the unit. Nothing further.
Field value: **0.45** V
